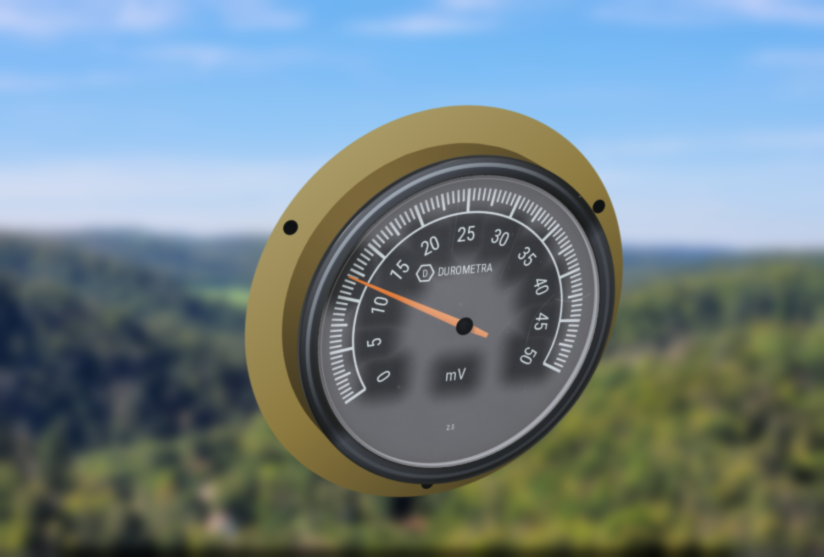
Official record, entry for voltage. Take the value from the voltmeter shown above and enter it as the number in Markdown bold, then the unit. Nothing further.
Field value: **12** mV
